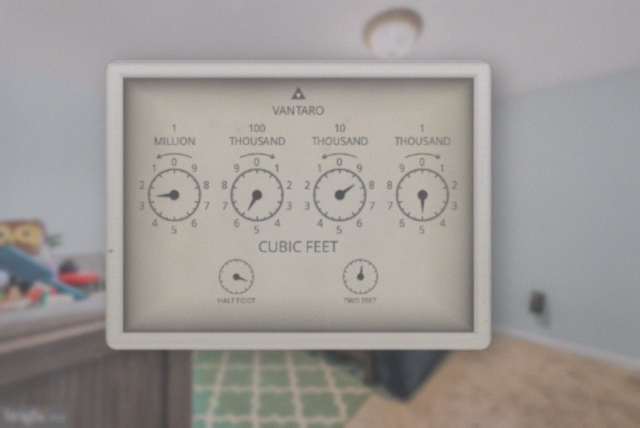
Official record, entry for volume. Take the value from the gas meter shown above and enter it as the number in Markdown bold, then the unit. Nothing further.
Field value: **258500** ft³
